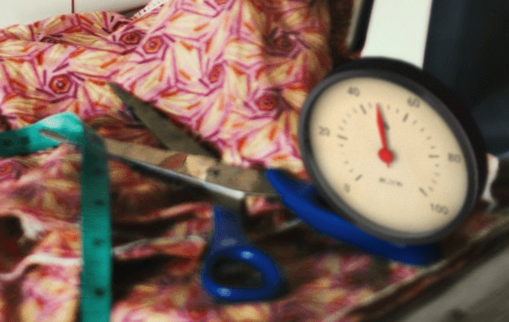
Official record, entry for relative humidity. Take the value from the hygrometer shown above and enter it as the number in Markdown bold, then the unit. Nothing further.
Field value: **48** %
